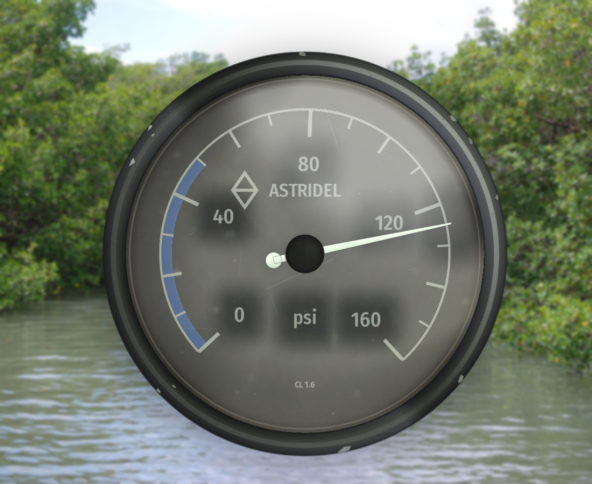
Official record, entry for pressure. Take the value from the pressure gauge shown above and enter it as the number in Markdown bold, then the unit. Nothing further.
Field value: **125** psi
